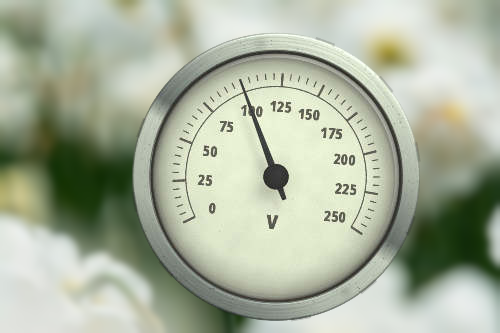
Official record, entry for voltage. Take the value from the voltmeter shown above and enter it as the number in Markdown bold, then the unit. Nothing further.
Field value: **100** V
